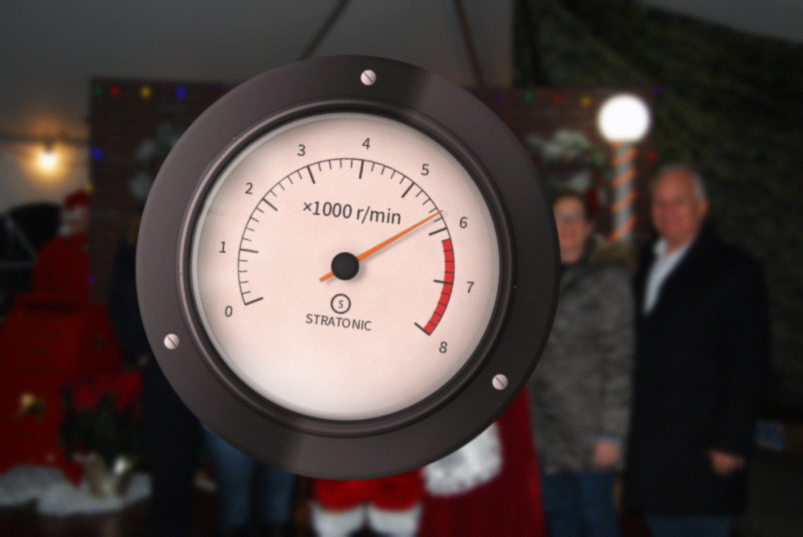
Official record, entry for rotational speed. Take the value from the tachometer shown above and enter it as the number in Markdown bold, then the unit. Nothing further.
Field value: **5700** rpm
